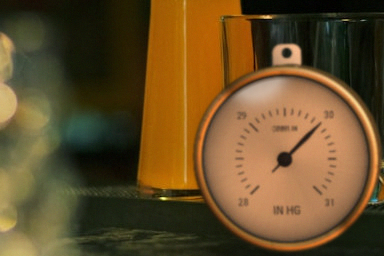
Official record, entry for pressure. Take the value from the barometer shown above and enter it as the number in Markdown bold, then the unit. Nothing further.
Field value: **30** inHg
